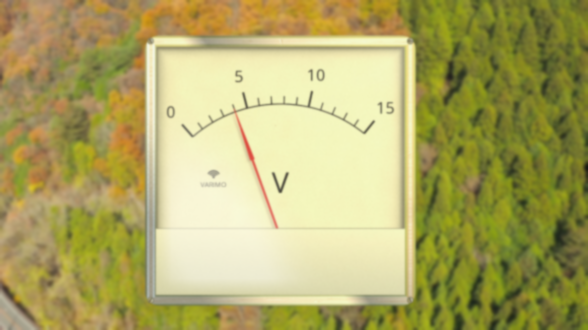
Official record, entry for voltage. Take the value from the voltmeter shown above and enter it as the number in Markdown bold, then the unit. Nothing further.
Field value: **4** V
